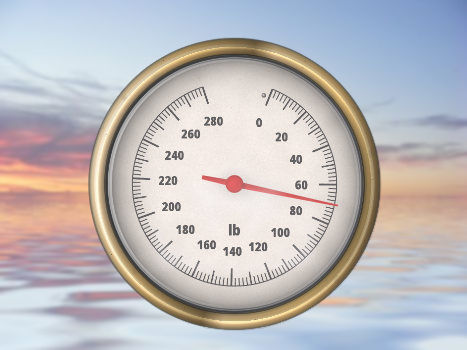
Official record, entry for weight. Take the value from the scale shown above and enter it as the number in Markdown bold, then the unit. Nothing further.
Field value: **70** lb
